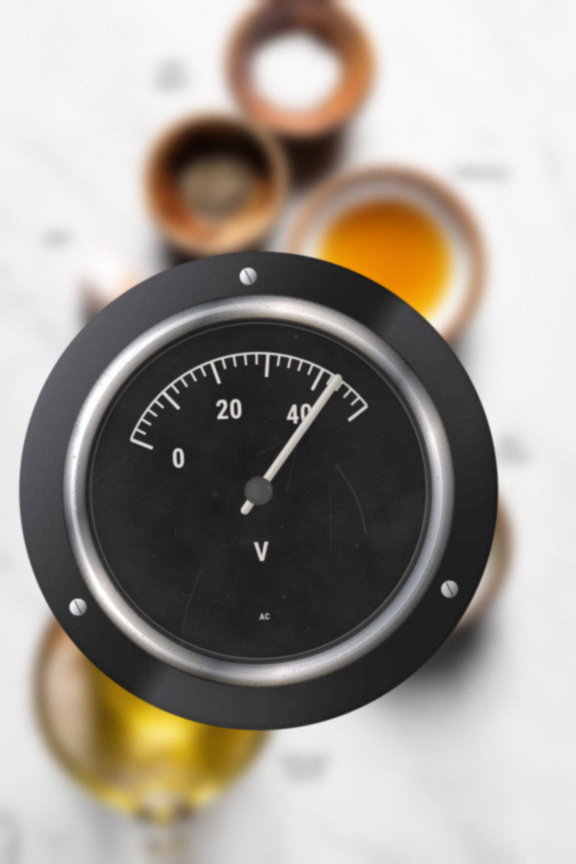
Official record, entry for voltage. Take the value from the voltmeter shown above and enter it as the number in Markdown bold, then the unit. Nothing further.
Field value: **43** V
